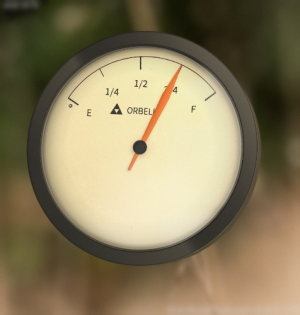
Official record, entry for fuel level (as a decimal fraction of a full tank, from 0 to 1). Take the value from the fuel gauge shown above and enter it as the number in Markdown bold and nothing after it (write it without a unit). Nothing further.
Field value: **0.75**
